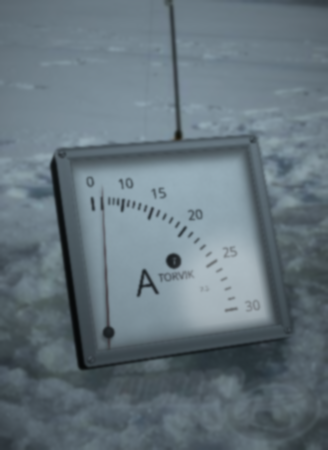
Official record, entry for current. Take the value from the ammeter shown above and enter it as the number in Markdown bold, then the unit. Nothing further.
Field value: **5** A
